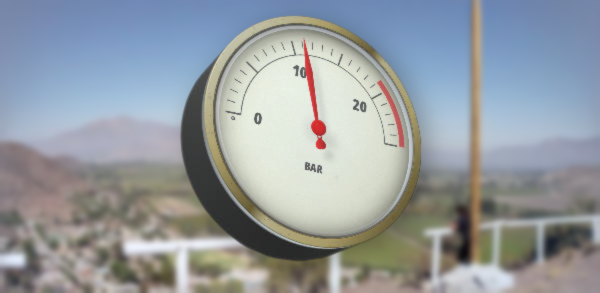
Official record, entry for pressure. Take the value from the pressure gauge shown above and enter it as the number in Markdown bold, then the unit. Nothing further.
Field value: **11** bar
